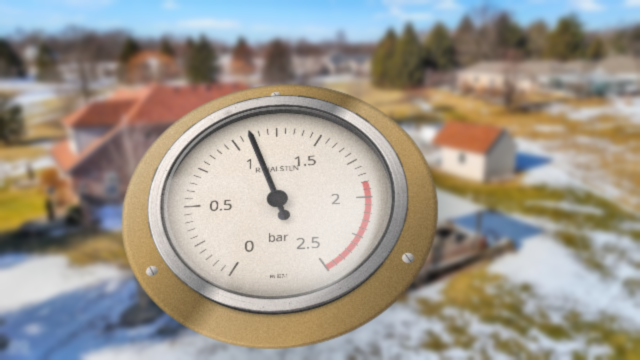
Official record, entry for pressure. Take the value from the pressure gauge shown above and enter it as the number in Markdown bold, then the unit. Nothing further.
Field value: **1.1** bar
